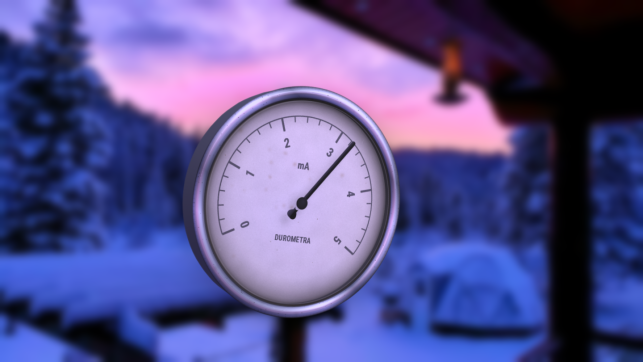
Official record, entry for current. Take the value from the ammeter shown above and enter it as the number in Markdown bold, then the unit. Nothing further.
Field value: **3.2** mA
